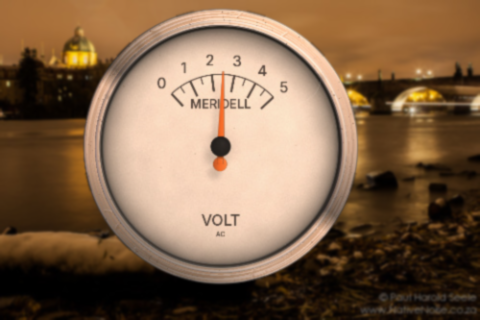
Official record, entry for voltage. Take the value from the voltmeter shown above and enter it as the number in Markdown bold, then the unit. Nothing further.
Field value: **2.5** V
